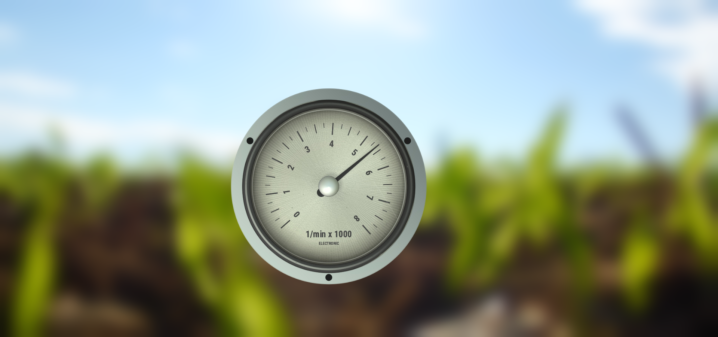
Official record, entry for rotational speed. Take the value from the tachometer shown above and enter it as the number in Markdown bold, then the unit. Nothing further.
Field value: **5375** rpm
